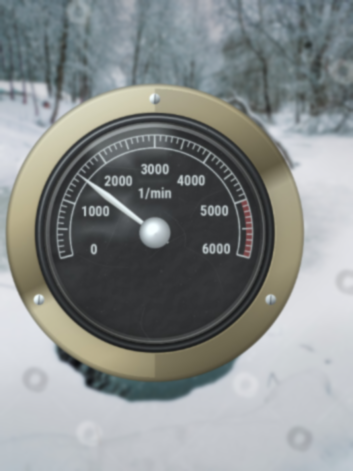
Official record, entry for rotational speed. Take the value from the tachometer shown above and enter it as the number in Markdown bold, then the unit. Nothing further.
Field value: **1500** rpm
